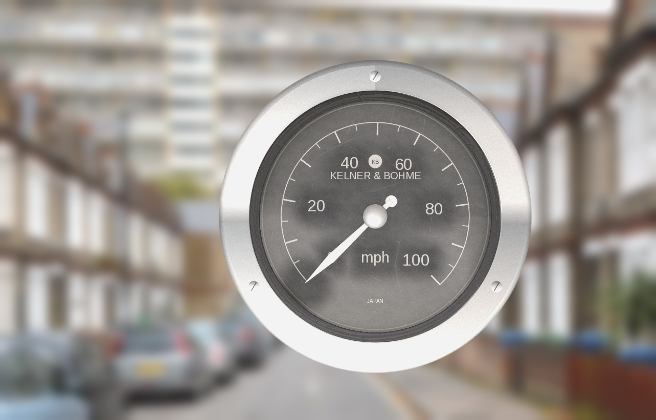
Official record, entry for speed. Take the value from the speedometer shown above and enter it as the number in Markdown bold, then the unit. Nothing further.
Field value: **0** mph
